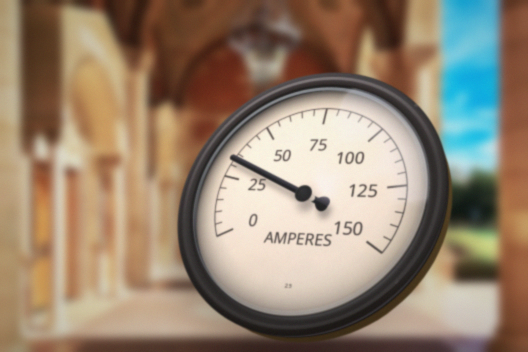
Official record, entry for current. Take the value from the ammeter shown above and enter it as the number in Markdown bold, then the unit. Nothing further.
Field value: **32.5** A
